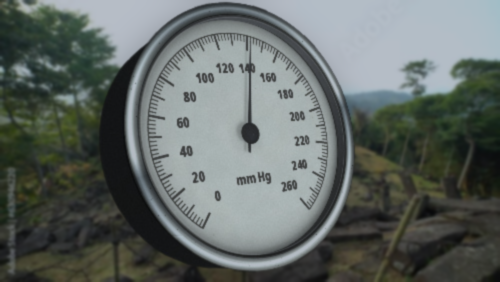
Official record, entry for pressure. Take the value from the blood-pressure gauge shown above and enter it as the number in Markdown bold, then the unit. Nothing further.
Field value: **140** mmHg
